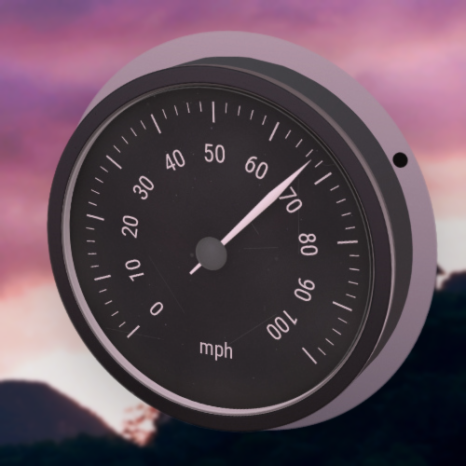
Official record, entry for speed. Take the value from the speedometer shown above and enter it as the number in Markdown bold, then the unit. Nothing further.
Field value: **67** mph
